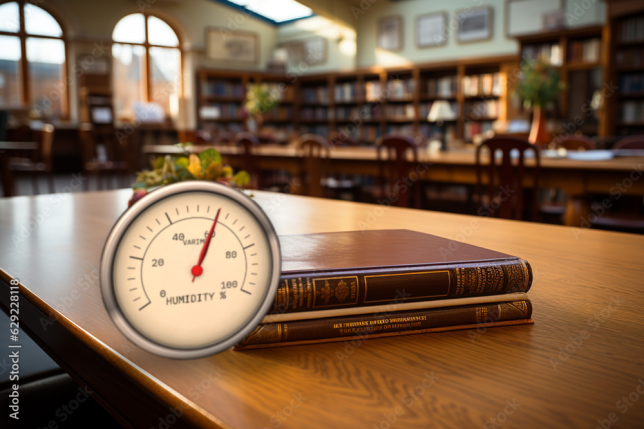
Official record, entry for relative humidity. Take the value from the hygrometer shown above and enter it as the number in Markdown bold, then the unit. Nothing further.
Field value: **60** %
